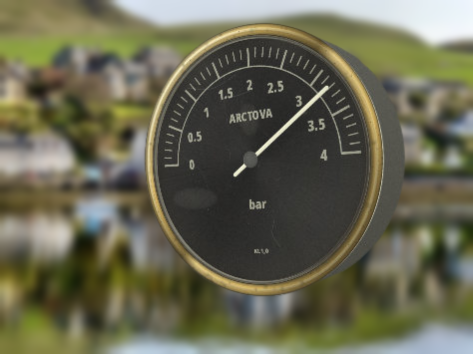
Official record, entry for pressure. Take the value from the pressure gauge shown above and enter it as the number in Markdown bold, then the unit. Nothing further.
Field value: **3.2** bar
